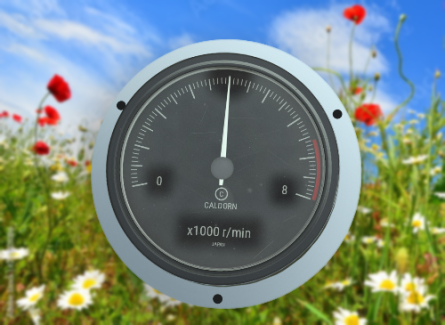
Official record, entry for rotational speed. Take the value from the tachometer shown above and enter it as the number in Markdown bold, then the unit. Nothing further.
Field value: **4000** rpm
